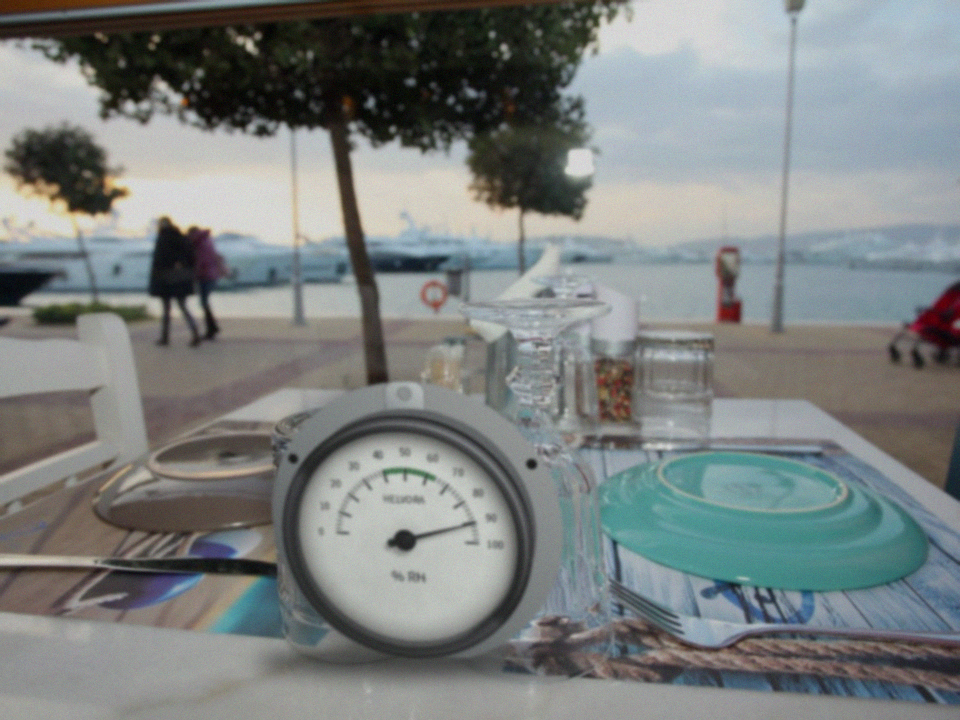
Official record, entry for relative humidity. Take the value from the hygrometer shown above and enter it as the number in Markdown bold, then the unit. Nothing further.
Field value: **90** %
